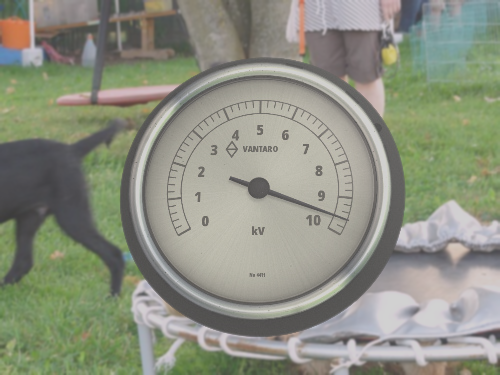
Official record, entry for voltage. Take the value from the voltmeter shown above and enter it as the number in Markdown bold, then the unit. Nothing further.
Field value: **9.6** kV
